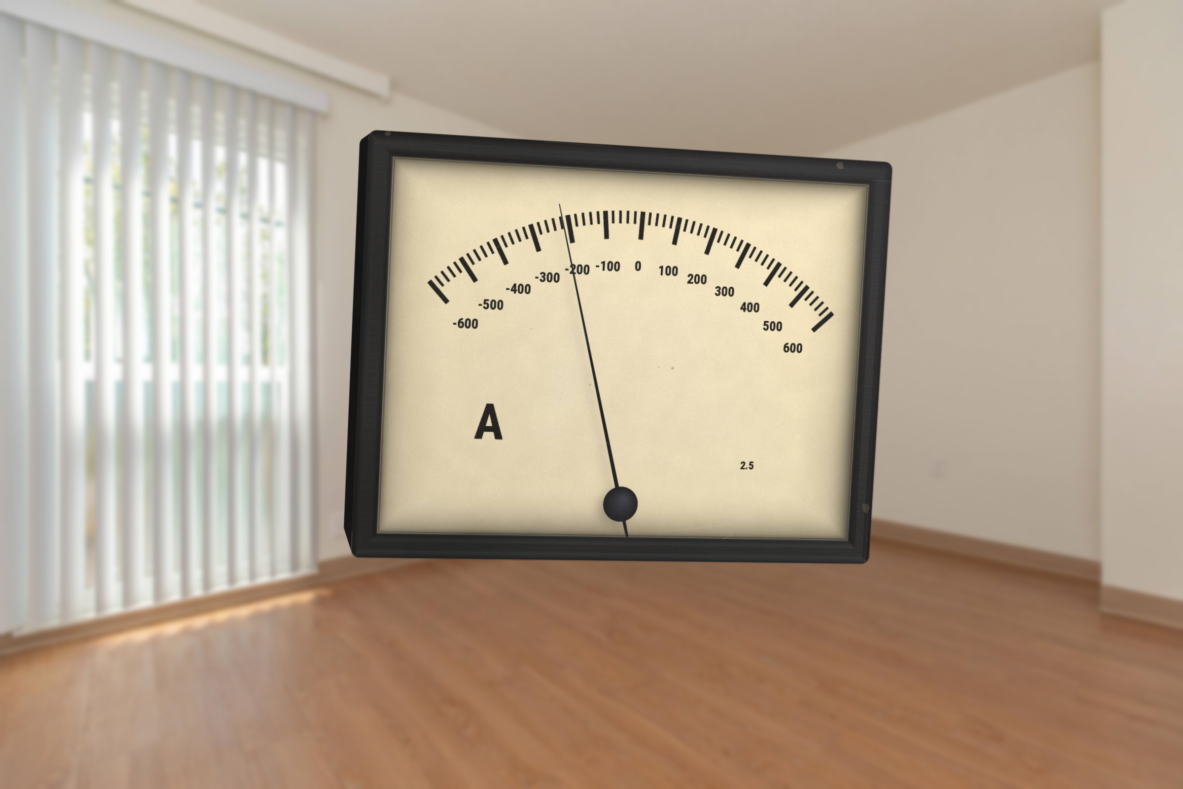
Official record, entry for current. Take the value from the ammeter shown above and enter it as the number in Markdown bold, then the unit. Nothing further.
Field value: **-220** A
